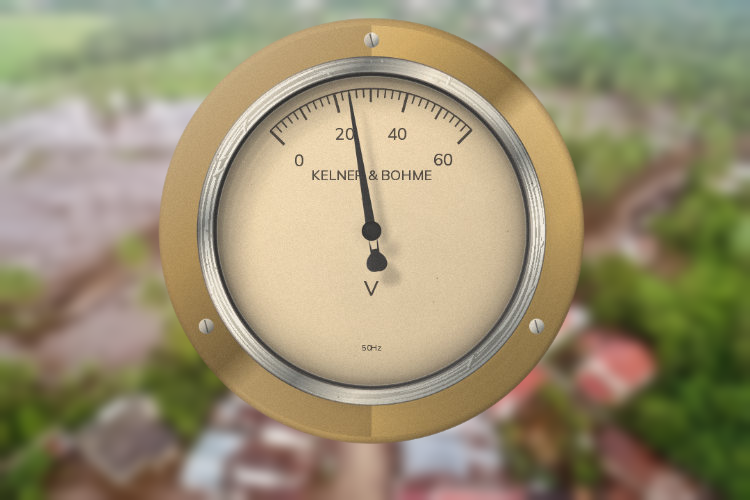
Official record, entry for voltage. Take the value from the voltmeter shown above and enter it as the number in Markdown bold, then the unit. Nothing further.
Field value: **24** V
